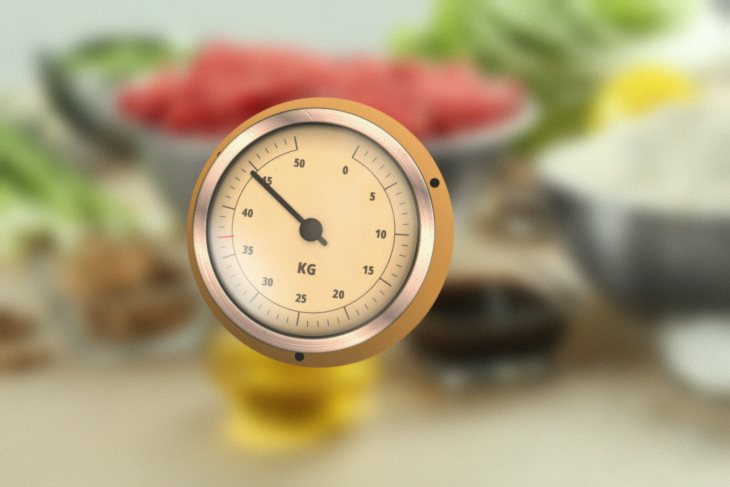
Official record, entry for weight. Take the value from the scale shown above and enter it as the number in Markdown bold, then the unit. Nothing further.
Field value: **44.5** kg
